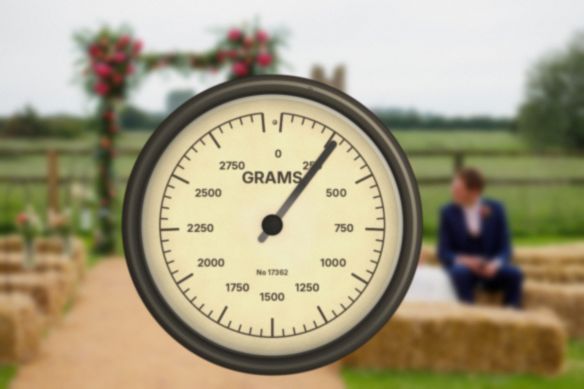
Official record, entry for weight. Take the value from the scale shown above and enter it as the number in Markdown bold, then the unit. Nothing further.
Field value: **275** g
